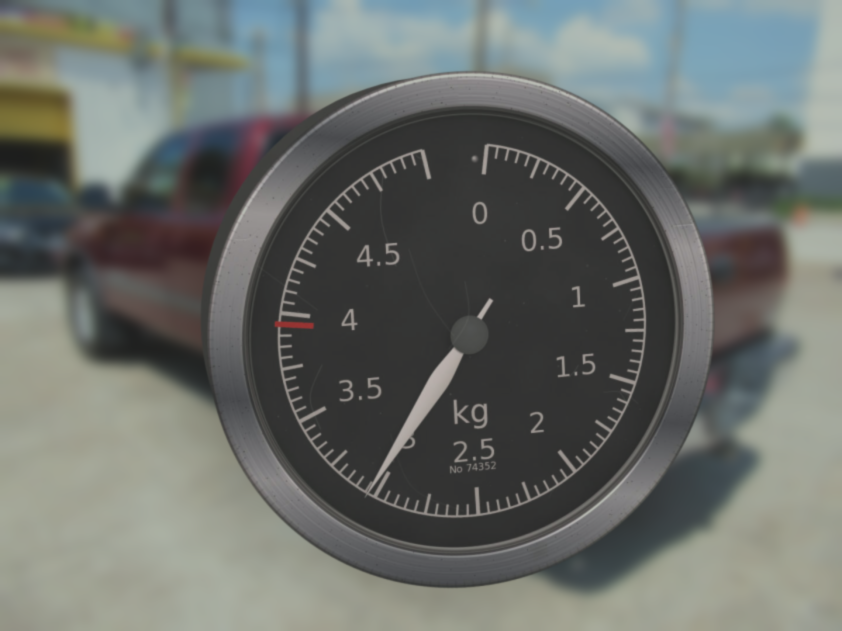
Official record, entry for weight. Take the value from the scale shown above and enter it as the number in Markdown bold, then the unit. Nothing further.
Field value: **3.05** kg
